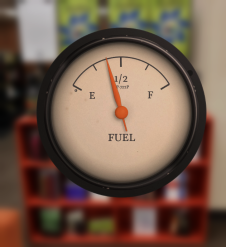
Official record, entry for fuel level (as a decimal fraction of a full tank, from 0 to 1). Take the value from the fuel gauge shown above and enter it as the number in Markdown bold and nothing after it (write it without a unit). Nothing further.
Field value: **0.375**
